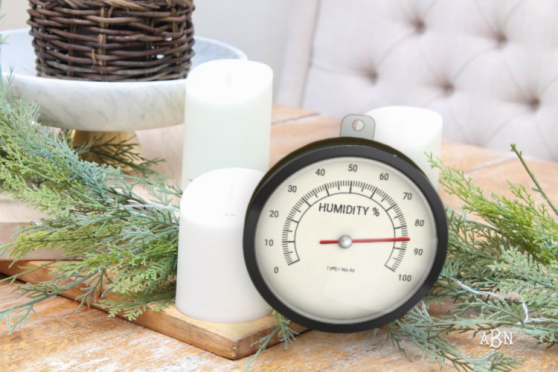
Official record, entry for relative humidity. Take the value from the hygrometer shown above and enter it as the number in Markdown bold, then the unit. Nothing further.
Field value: **85** %
